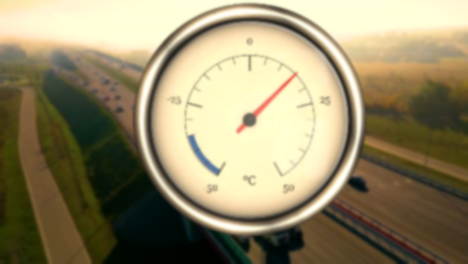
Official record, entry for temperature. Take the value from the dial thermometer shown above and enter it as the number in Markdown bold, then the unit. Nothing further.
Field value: **15** °C
